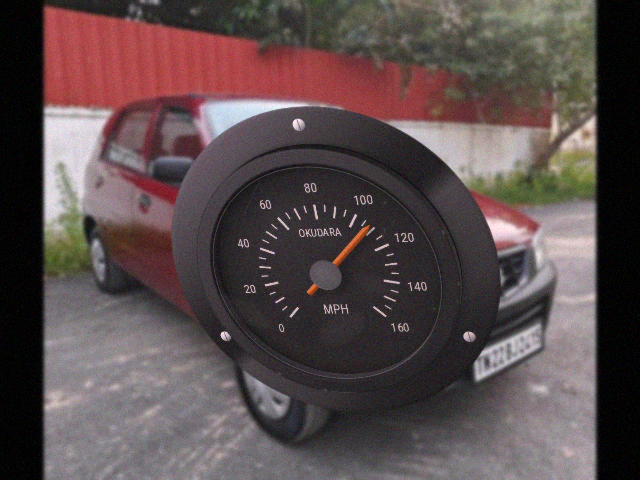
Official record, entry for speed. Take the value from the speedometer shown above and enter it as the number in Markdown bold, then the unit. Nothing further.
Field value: **107.5** mph
